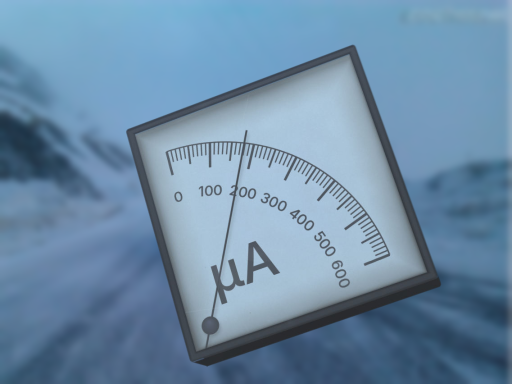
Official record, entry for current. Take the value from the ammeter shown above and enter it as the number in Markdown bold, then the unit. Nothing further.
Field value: **180** µA
